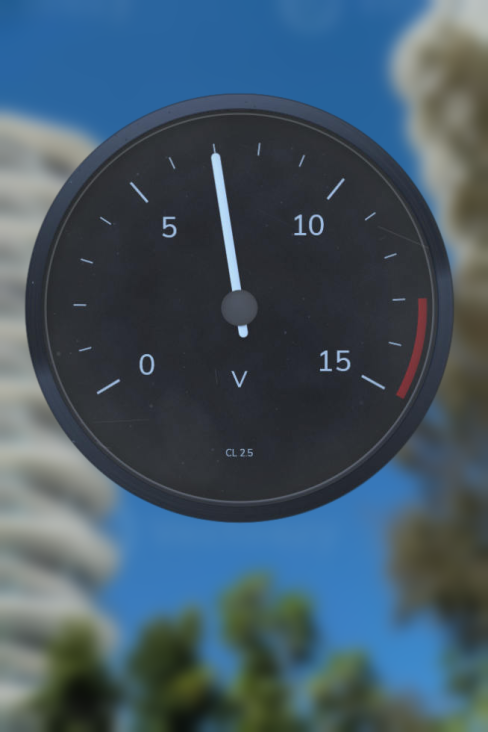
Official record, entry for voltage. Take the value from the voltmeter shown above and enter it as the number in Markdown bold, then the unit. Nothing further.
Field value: **7** V
